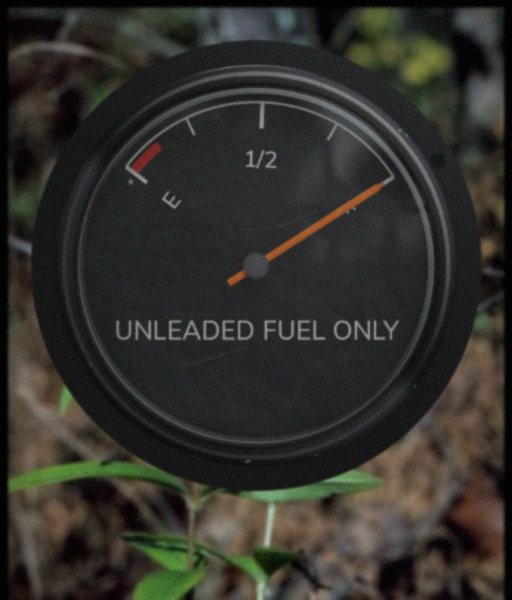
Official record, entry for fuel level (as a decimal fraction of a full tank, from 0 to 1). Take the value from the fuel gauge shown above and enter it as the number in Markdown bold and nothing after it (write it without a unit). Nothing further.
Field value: **1**
